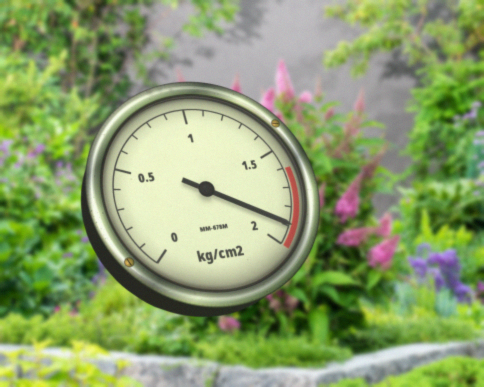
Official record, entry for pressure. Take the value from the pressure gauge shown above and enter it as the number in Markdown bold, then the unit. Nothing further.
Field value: **1.9** kg/cm²
